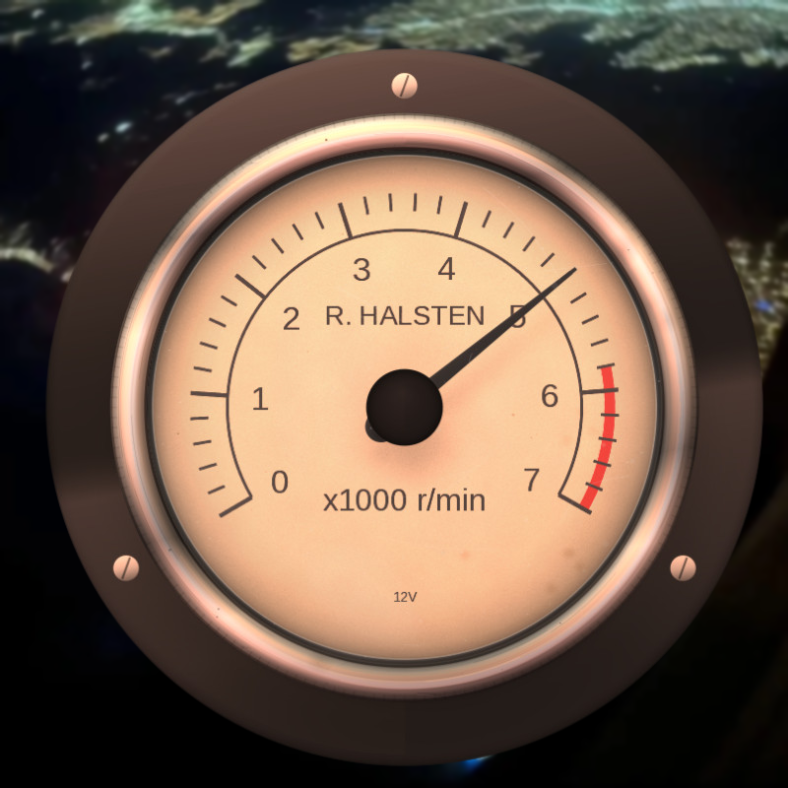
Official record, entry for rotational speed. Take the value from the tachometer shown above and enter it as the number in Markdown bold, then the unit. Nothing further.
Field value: **5000** rpm
